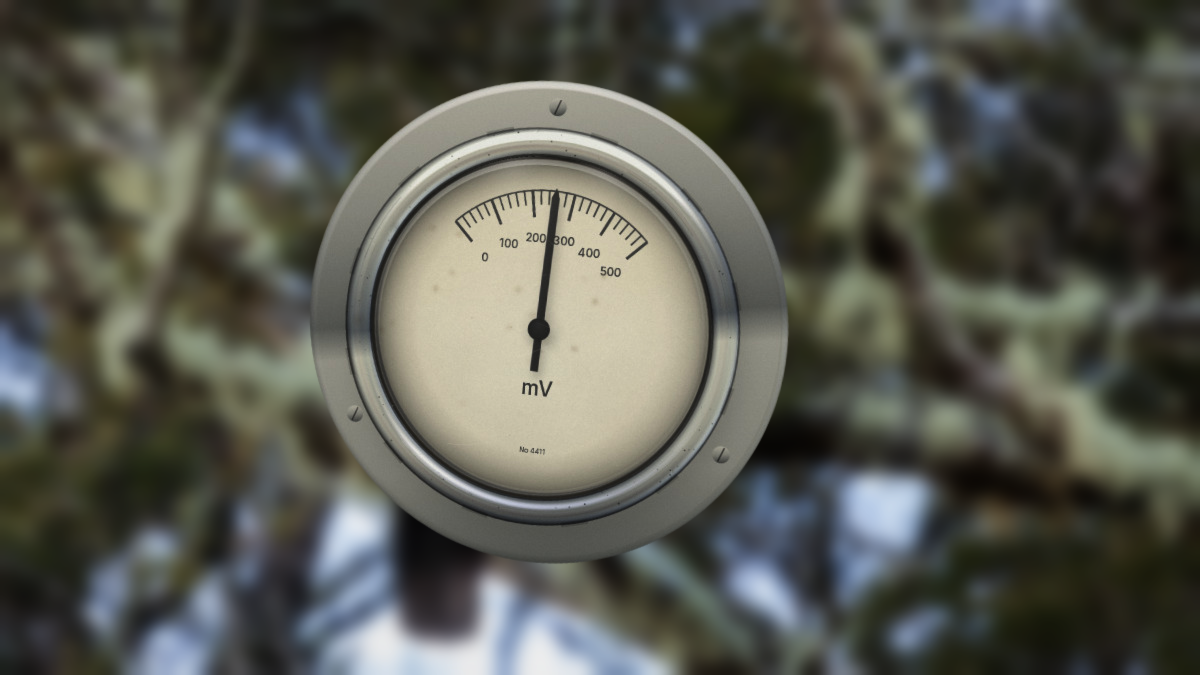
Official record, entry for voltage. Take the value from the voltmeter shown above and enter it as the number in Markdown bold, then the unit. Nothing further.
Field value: **260** mV
